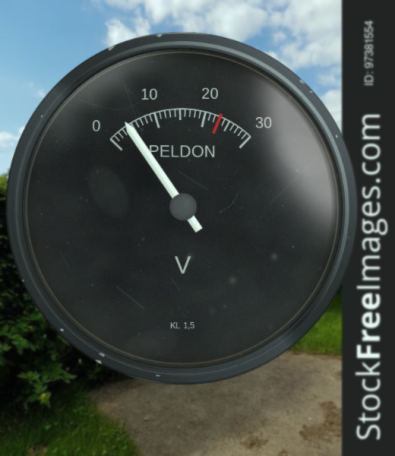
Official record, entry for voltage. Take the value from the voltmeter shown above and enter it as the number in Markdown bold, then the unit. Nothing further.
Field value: **4** V
